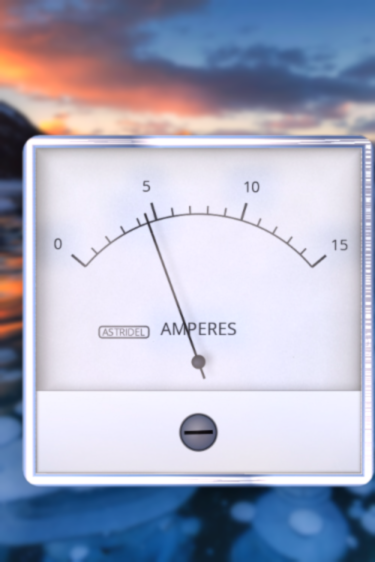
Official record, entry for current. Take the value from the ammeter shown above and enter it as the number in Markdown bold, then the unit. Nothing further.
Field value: **4.5** A
